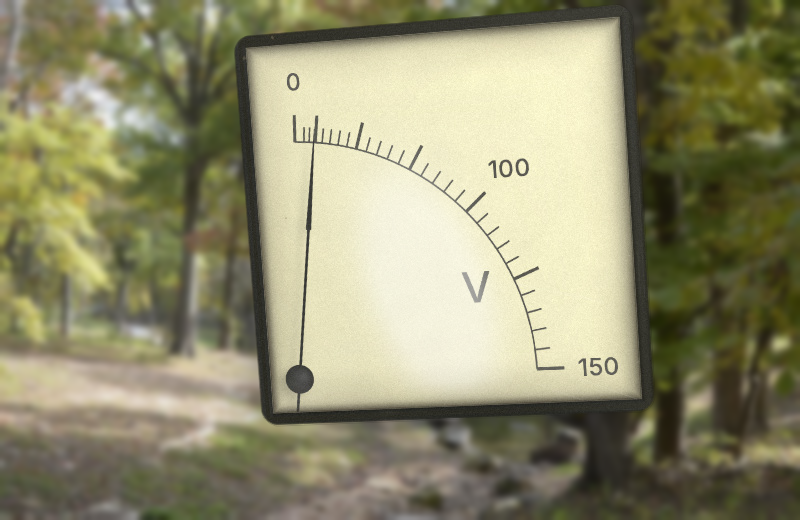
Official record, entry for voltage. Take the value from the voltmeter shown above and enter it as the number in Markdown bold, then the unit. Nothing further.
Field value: **25** V
